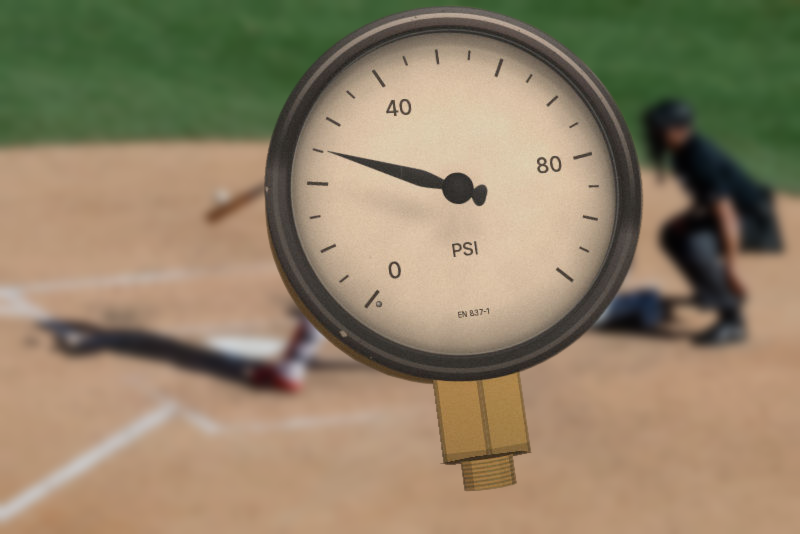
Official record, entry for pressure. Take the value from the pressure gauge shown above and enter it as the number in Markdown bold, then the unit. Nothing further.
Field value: **25** psi
